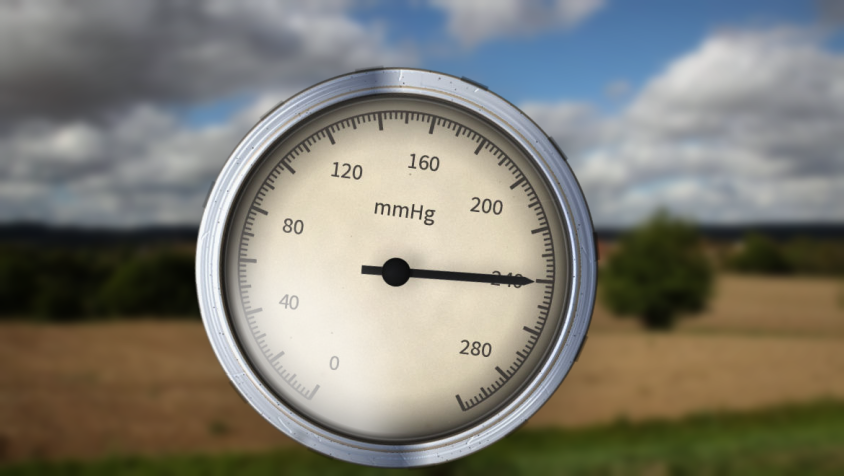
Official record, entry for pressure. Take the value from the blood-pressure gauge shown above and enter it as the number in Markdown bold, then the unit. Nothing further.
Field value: **240** mmHg
